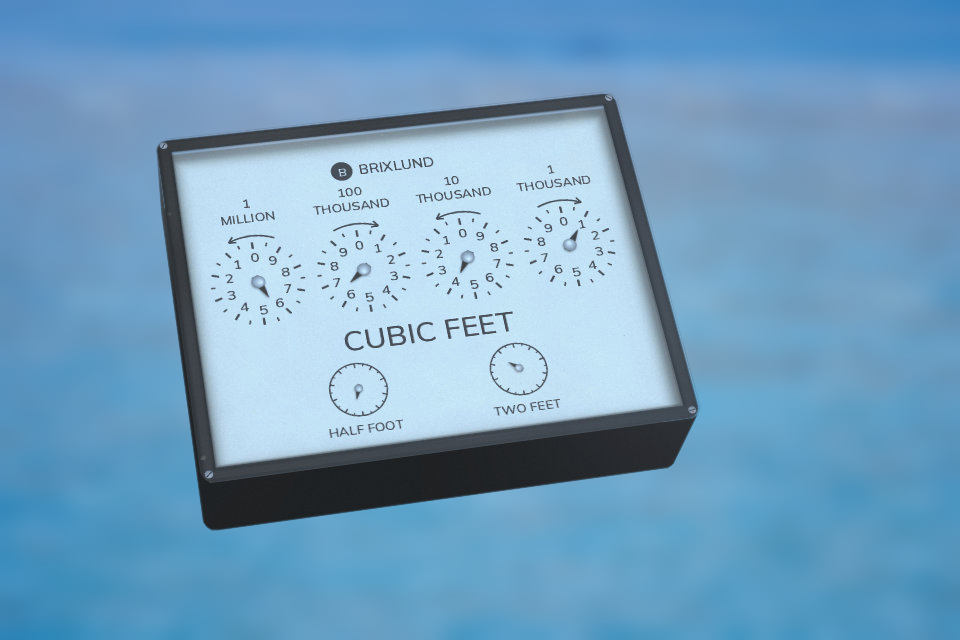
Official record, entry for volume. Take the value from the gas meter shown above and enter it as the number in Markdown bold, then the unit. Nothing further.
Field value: **564100** ft³
